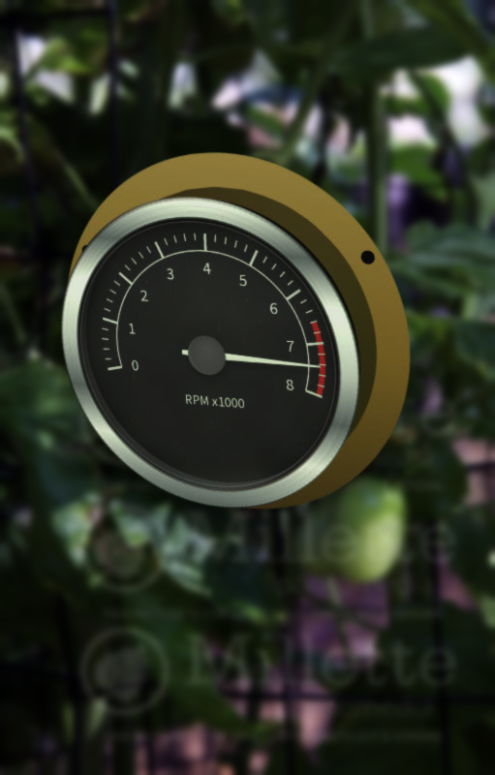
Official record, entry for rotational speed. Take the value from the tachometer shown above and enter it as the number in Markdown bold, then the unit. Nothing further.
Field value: **7400** rpm
